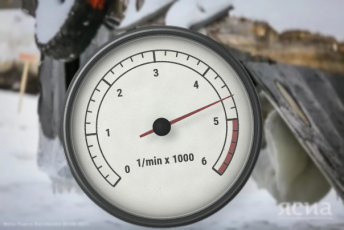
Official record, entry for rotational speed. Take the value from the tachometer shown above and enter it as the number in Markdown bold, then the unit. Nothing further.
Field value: **4600** rpm
